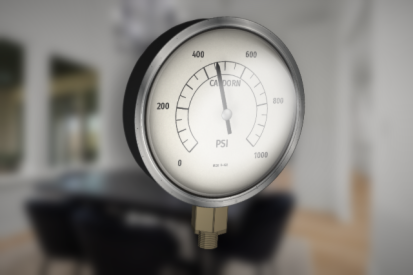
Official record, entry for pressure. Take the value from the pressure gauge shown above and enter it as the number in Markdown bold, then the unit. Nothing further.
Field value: **450** psi
